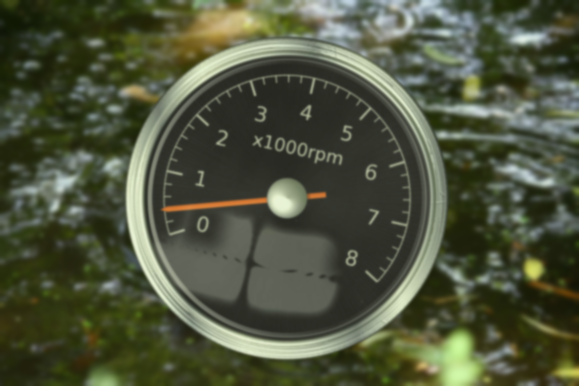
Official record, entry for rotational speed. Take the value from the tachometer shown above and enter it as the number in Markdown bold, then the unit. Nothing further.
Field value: **400** rpm
